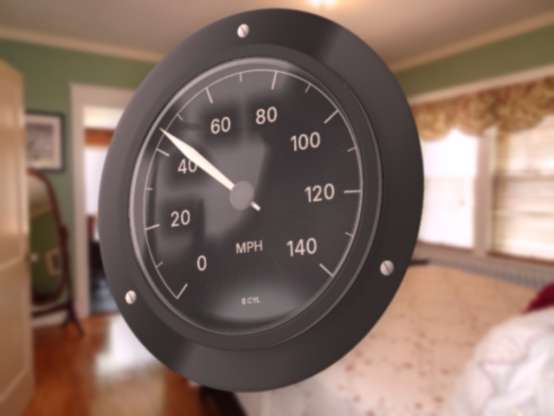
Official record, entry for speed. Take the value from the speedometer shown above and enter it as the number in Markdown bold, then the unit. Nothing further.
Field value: **45** mph
